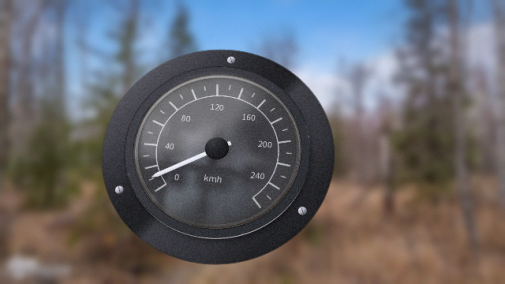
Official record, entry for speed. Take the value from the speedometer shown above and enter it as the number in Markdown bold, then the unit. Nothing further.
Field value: **10** km/h
